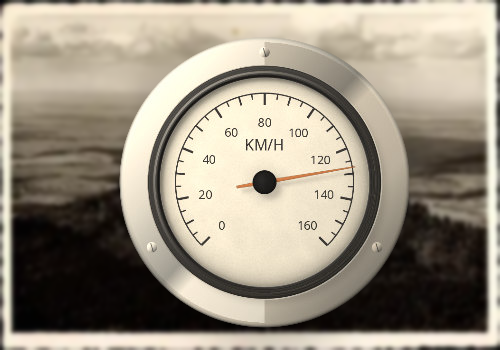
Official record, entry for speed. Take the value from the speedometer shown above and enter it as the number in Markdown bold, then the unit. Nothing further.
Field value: **127.5** km/h
